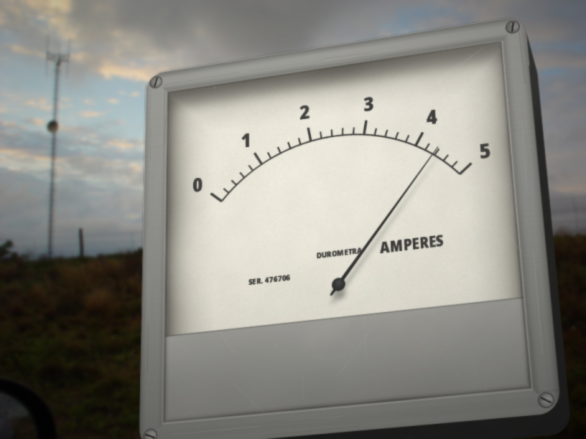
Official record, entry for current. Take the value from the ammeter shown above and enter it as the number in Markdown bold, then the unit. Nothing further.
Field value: **4.4** A
